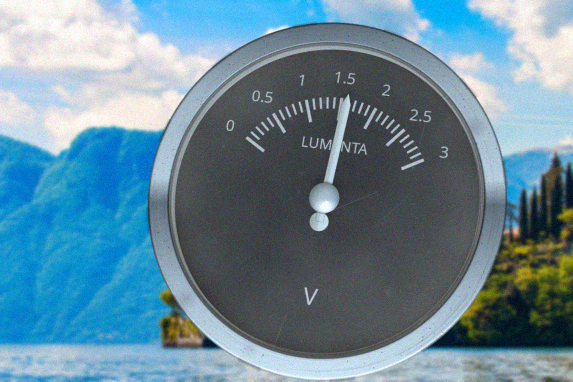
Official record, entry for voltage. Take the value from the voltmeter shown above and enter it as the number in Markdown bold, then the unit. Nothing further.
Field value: **1.6** V
